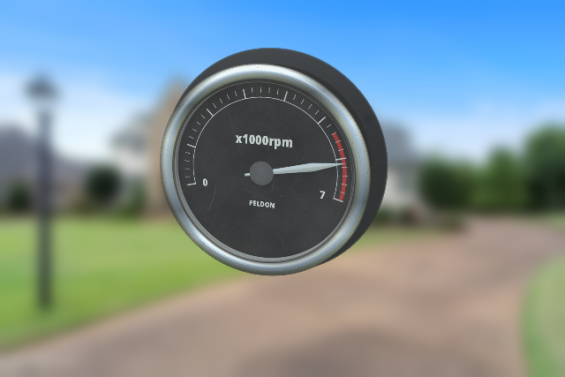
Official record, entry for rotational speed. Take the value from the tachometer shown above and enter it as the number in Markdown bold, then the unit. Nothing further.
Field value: **6100** rpm
